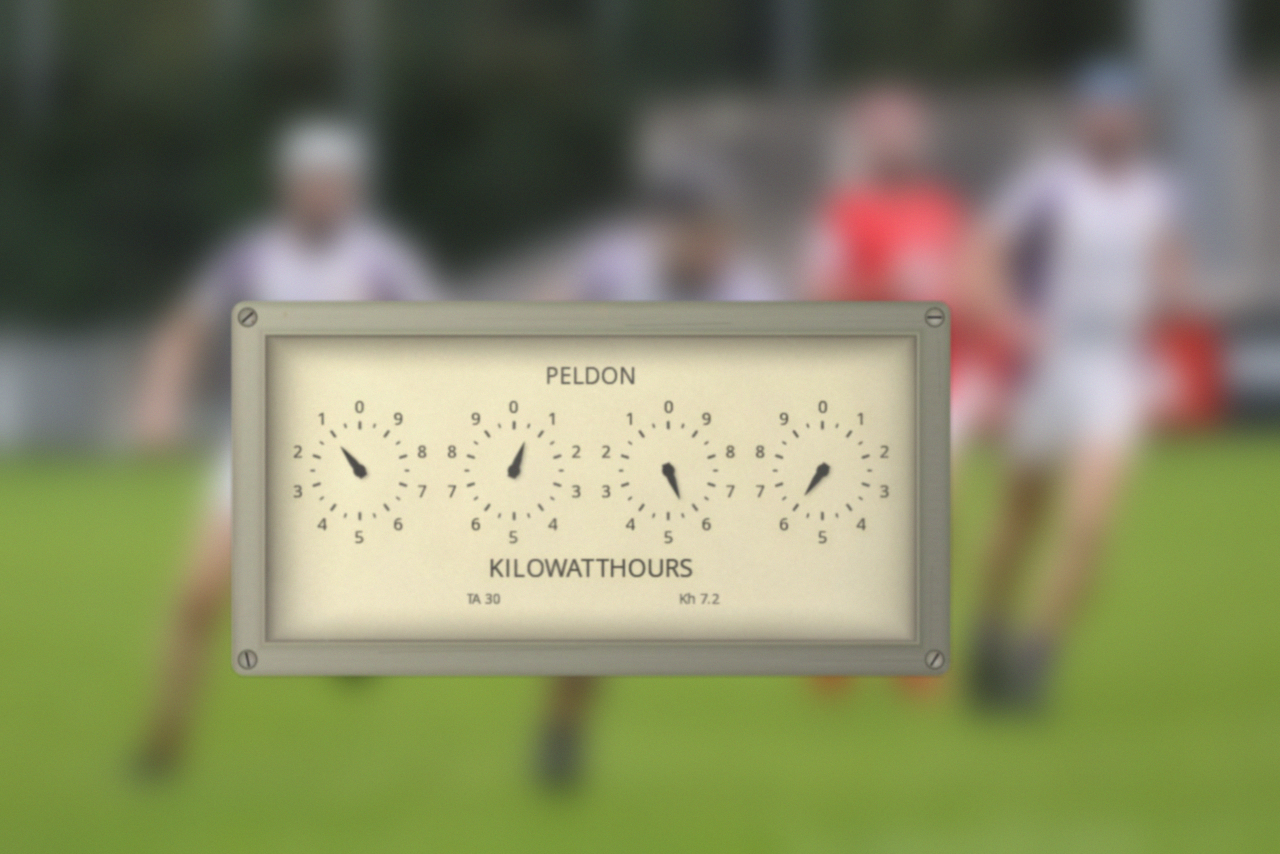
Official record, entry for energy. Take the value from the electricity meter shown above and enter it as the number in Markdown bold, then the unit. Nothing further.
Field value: **1056** kWh
